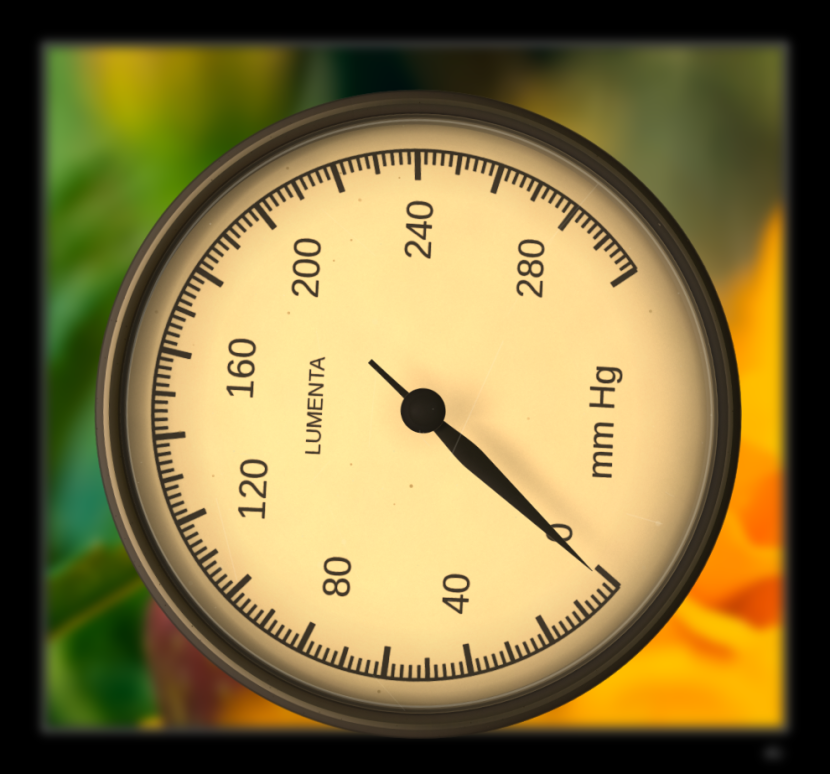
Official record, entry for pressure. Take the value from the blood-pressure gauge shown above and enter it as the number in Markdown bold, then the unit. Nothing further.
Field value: **2** mmHg
